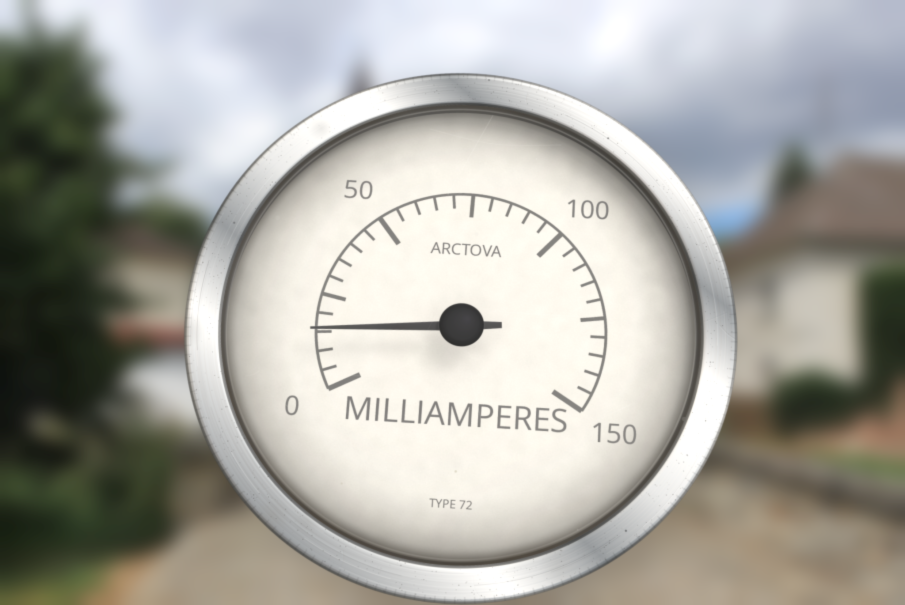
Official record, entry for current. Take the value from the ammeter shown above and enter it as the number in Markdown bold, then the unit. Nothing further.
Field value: **15** mA
